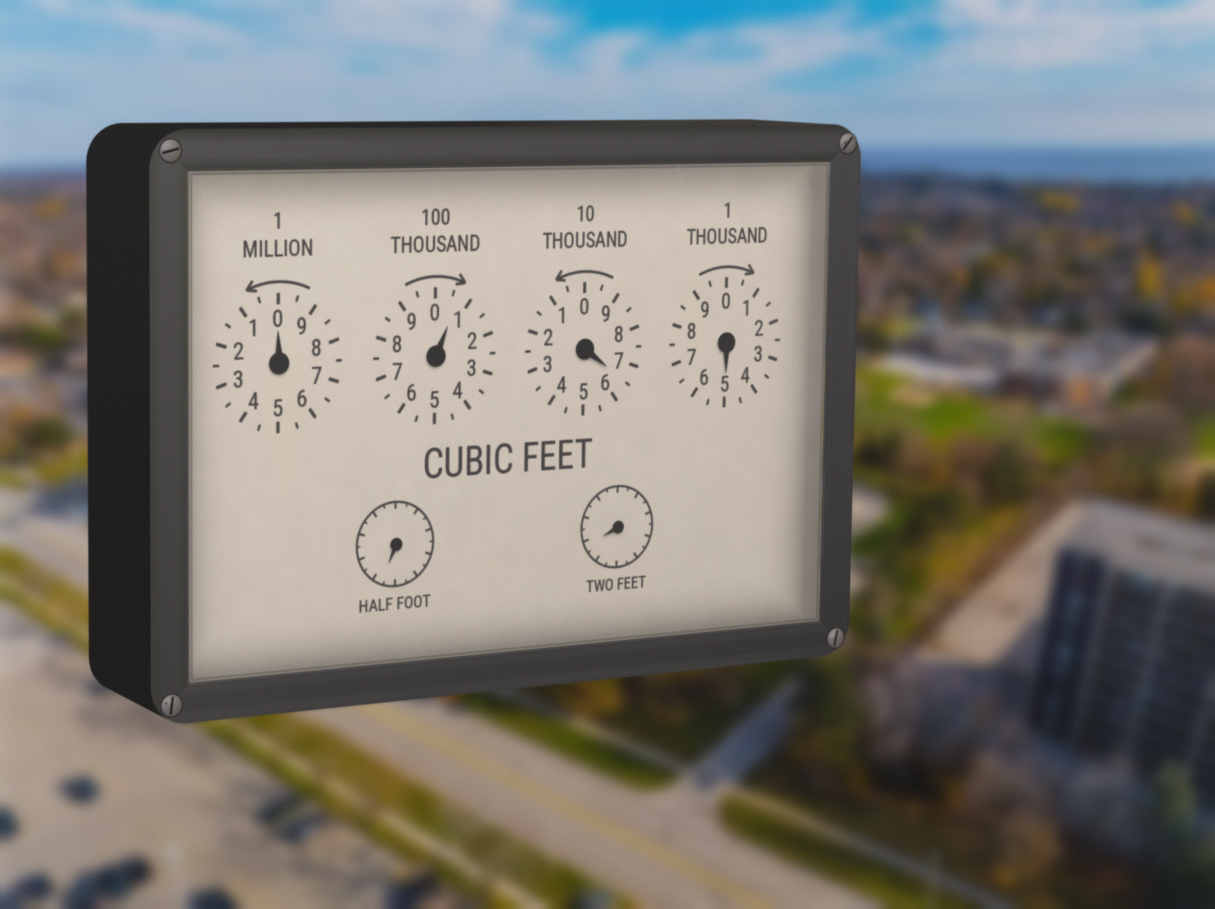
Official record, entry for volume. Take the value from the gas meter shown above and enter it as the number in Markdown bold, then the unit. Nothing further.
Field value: **6500** ft³
